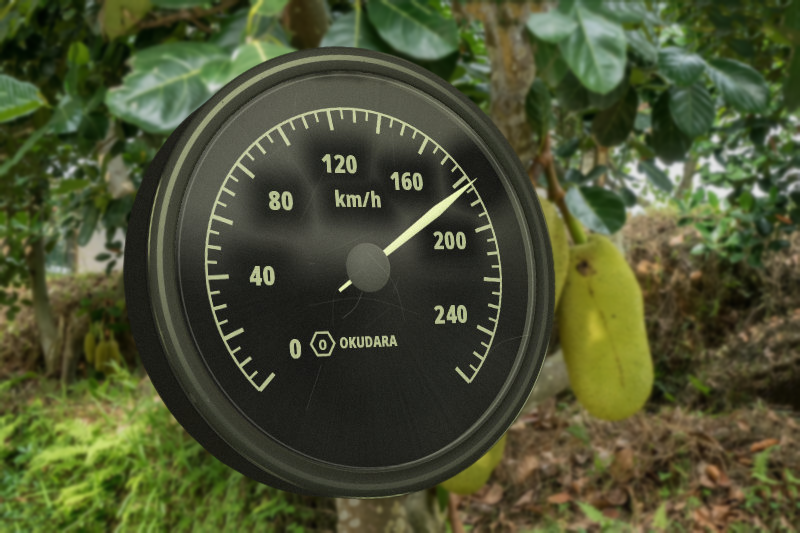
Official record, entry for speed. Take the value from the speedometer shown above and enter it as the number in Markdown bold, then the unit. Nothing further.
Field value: **182.5** km/h
